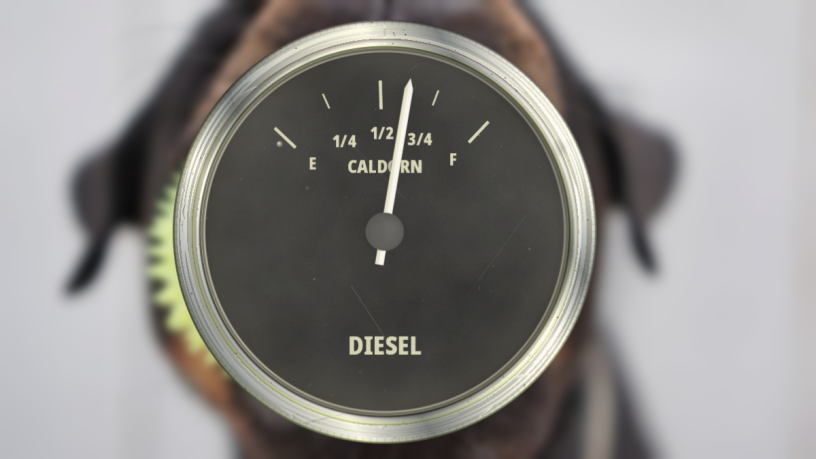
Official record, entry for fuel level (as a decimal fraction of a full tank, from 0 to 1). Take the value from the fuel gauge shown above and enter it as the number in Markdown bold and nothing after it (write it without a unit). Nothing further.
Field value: **0.625**
